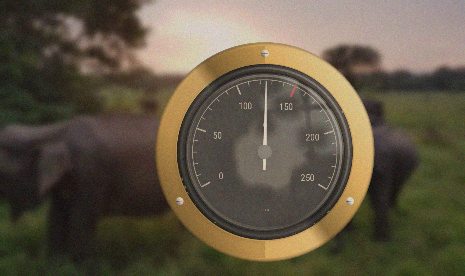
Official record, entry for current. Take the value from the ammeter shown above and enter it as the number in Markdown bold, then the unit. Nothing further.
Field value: **125** A
